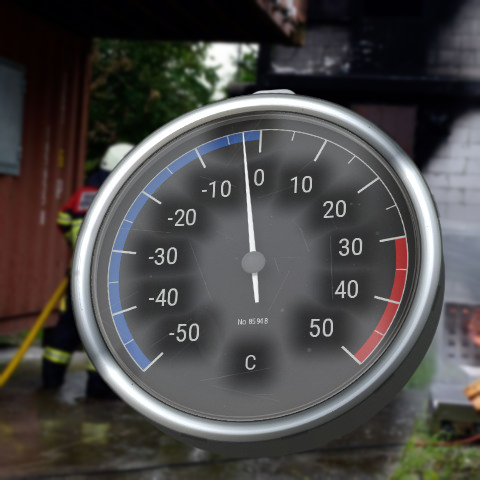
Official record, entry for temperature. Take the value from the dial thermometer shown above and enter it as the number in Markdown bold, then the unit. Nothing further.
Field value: **-2.5** °C
